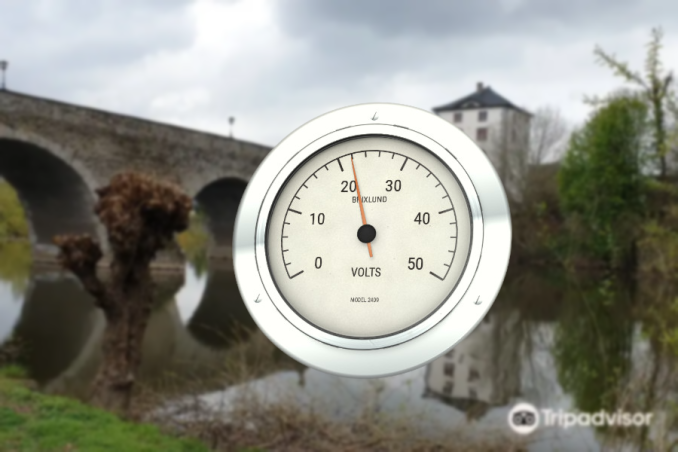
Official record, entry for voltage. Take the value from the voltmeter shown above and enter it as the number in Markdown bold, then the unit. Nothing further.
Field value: **22** V
